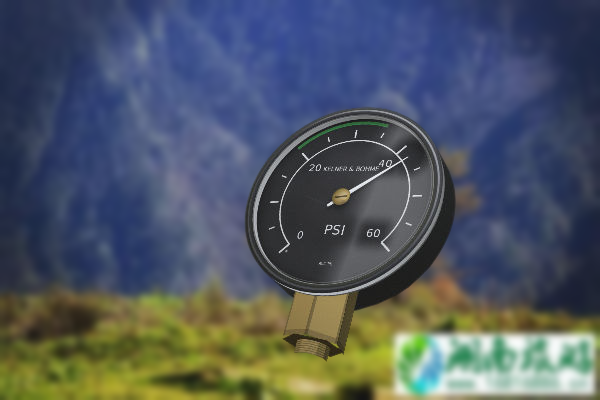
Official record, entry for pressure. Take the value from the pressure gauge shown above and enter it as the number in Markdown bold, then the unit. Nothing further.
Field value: **42.5** psi
